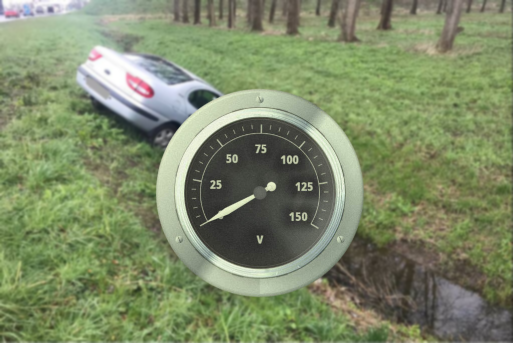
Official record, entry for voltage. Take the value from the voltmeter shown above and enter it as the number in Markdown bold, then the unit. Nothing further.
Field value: **0** V
